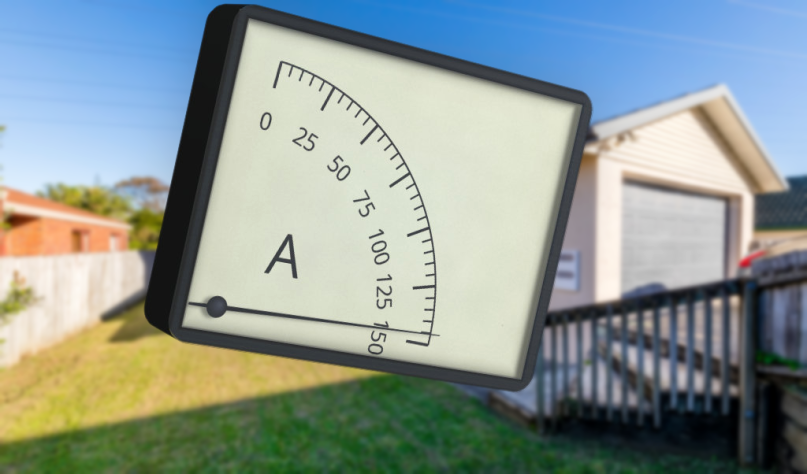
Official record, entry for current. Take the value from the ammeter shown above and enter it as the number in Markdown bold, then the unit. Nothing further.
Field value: **145** A
